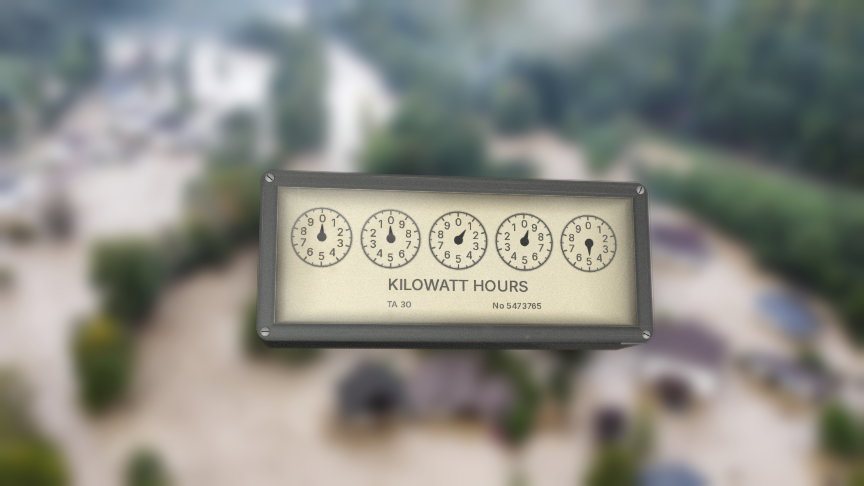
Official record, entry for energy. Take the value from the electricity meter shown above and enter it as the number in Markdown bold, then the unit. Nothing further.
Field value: **95** kWh
